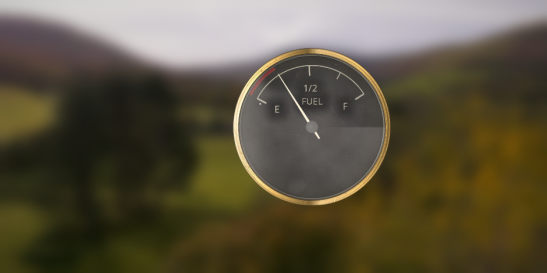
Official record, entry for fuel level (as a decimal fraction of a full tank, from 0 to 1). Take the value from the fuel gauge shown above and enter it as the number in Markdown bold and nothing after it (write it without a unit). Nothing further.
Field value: **0.25**
